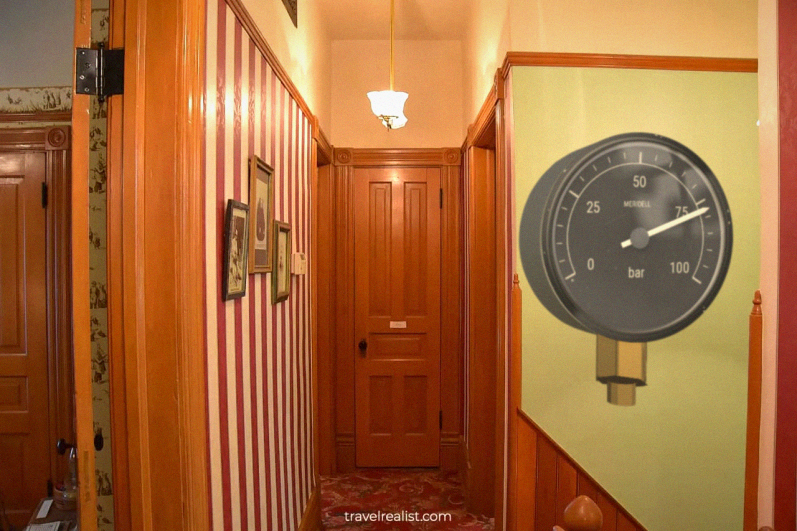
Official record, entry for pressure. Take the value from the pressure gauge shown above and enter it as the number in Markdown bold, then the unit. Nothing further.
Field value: **77.5** bar
